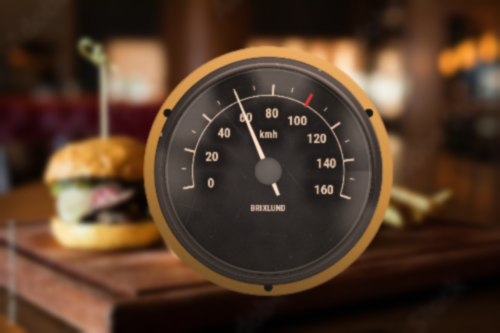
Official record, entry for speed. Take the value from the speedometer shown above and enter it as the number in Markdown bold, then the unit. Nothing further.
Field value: **60** km/h
